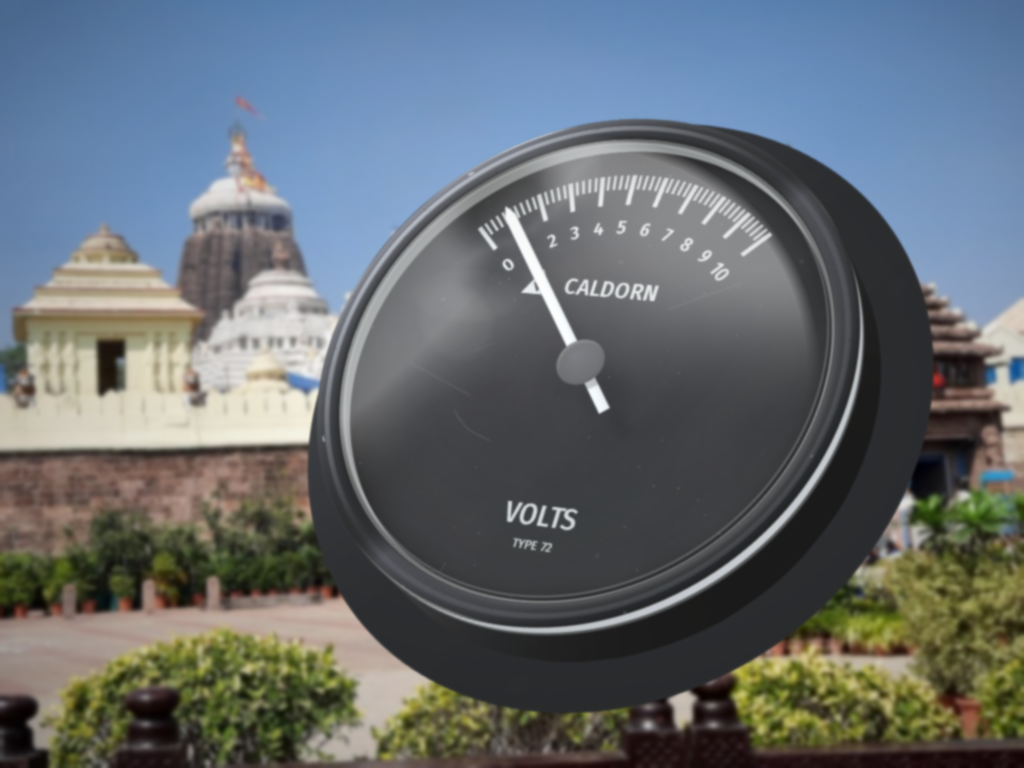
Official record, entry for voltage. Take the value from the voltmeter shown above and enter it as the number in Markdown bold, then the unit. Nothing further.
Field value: **1** V
